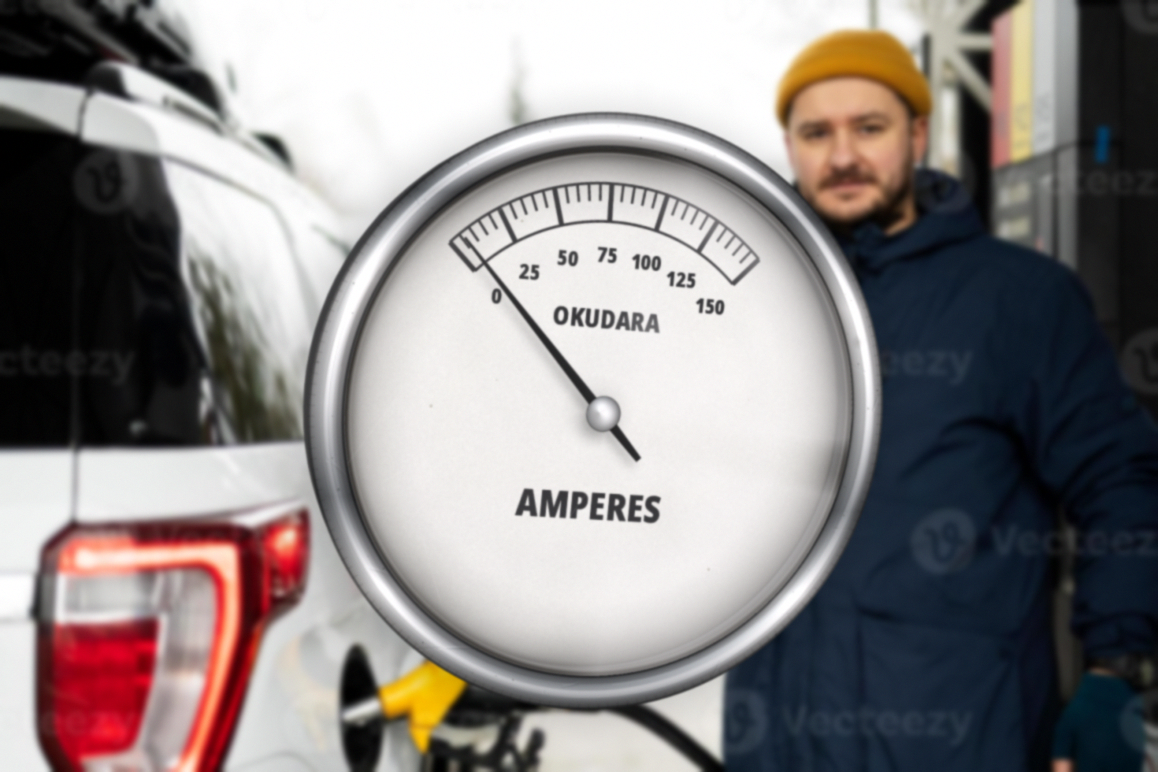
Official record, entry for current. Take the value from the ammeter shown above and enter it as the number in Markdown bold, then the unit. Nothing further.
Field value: **5** A
